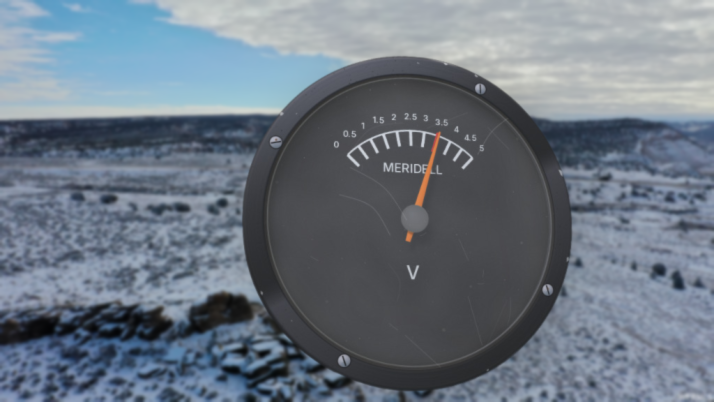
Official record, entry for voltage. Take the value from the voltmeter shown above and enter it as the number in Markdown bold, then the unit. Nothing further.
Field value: **3.5** V
